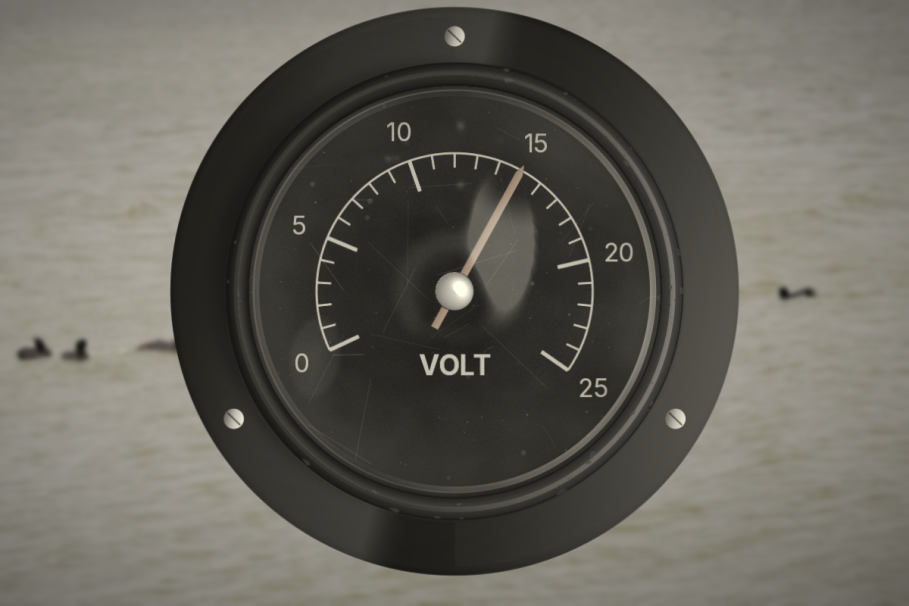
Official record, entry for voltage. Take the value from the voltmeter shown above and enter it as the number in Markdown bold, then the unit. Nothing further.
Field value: **15** V
